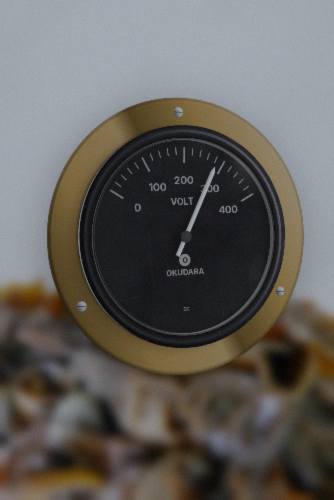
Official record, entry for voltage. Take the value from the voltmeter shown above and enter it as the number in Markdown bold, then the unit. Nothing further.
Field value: **280** V
